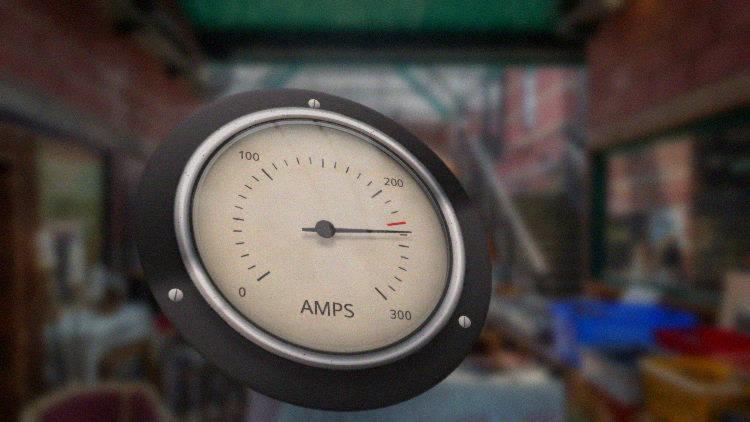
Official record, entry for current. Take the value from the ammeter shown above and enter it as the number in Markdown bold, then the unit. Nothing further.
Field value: **240** A
